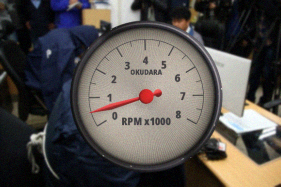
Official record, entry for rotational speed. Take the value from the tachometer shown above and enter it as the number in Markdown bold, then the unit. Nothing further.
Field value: **500** rpm
